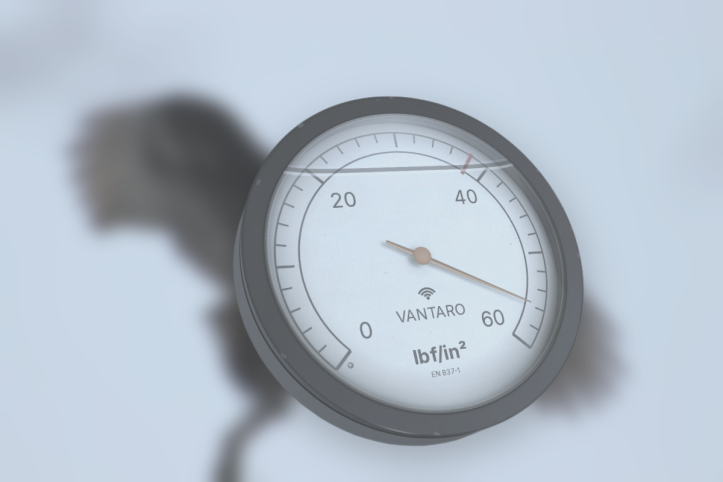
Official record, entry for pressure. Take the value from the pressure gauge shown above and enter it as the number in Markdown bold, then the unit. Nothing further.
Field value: **56** psi
